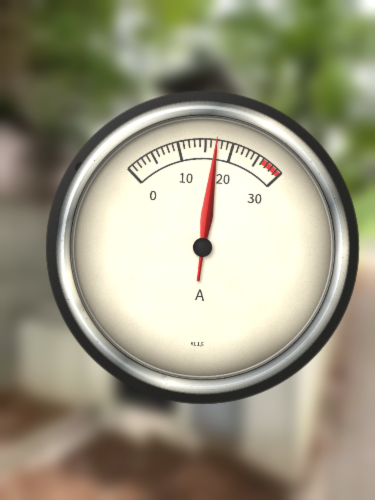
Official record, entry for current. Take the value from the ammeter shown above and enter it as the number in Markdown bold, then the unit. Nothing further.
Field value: **17** A
